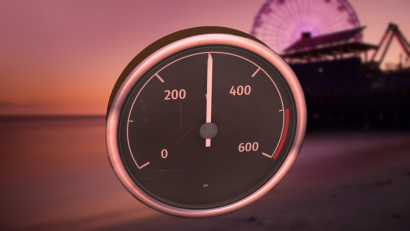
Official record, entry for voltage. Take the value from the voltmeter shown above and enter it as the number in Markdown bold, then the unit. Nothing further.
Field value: **300** V
